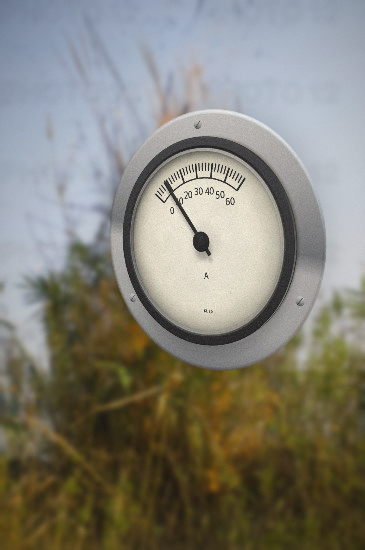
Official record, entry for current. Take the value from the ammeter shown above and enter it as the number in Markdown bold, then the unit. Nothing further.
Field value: **10** A
